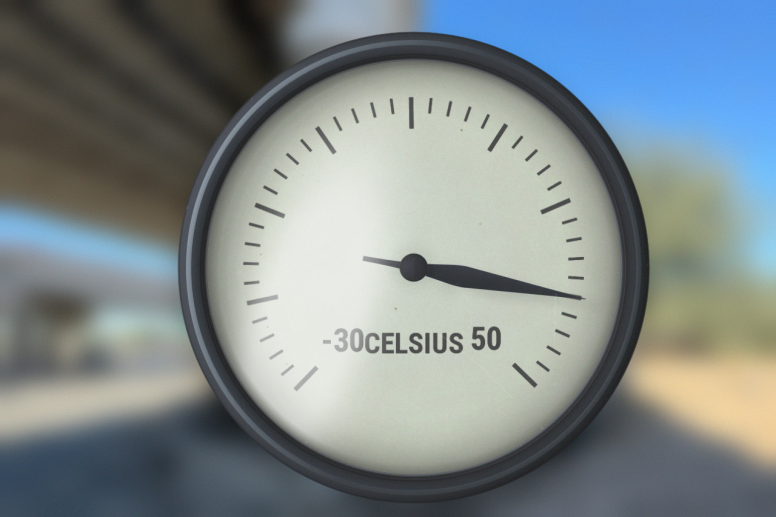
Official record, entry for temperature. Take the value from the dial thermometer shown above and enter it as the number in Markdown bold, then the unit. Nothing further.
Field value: **40** °C
